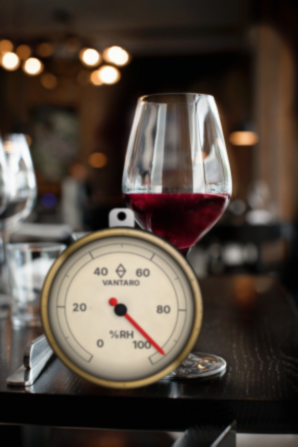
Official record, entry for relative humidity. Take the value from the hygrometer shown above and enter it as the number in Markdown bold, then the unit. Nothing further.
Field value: **95** %
